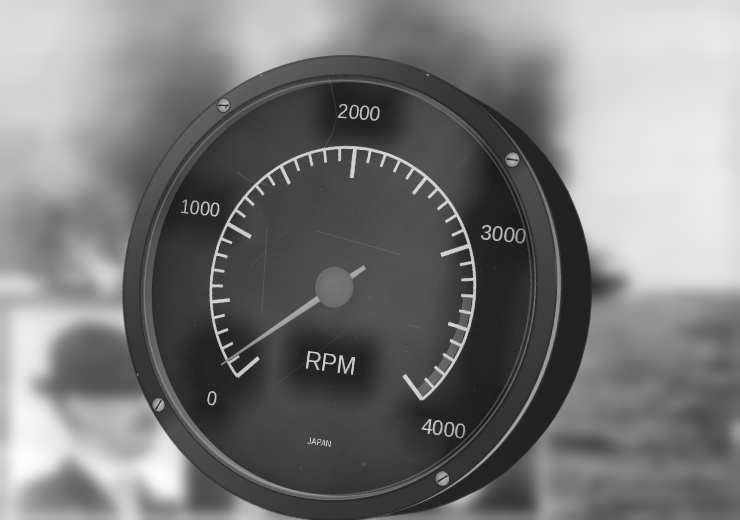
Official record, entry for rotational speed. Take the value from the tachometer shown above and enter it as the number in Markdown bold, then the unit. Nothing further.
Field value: **100** rpm
